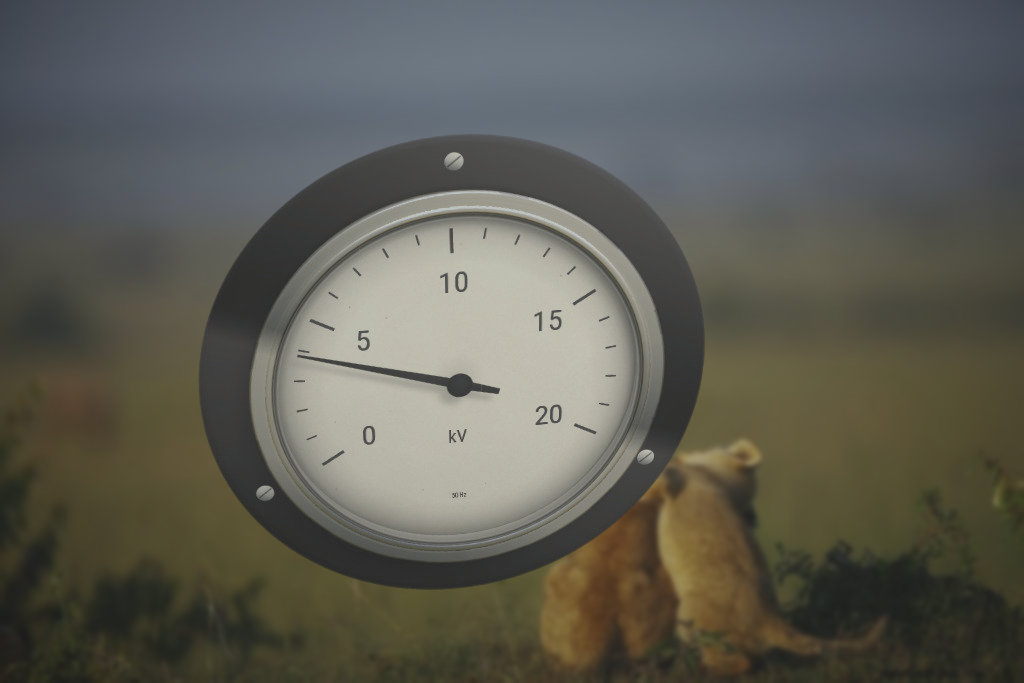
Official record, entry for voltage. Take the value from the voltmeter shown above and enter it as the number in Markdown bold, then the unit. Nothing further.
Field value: **4** kV
